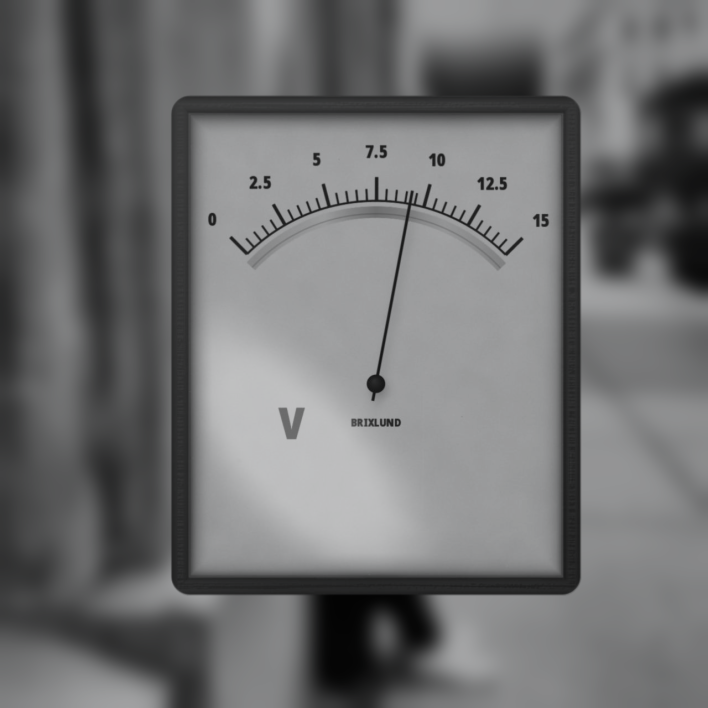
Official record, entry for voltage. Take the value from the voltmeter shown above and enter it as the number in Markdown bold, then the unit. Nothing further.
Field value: **9.25** V
